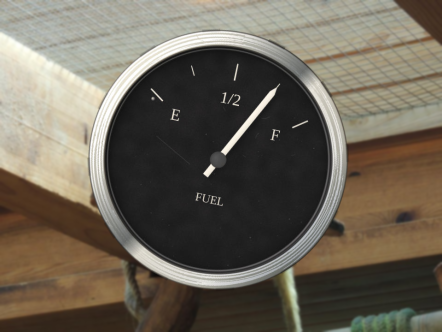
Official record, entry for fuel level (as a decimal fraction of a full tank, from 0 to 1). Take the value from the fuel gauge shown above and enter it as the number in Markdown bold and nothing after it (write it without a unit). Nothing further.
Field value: **0.75**
